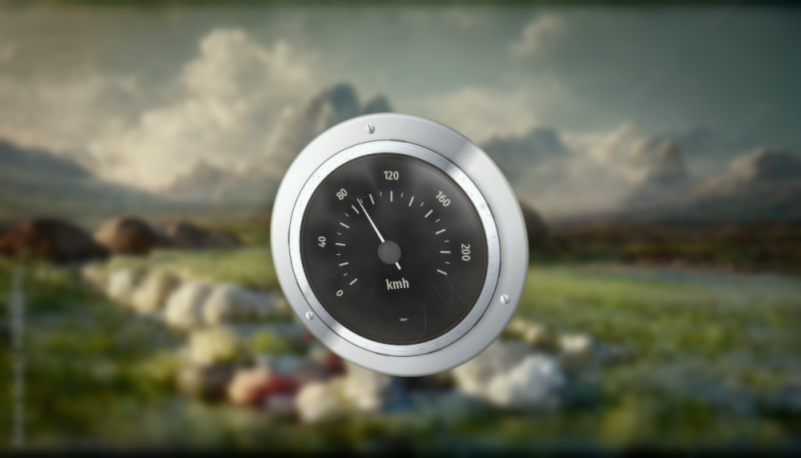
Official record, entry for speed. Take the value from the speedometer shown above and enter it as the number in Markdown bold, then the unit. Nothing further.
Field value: **90** km/h
